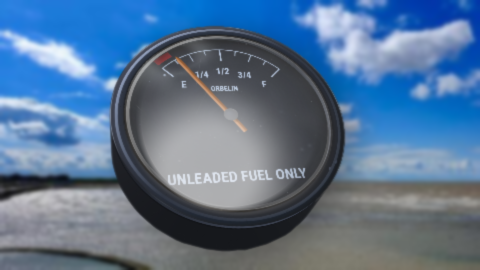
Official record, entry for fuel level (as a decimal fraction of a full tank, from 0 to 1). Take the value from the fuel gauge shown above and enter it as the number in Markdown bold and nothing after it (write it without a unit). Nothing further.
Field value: **0.125**
